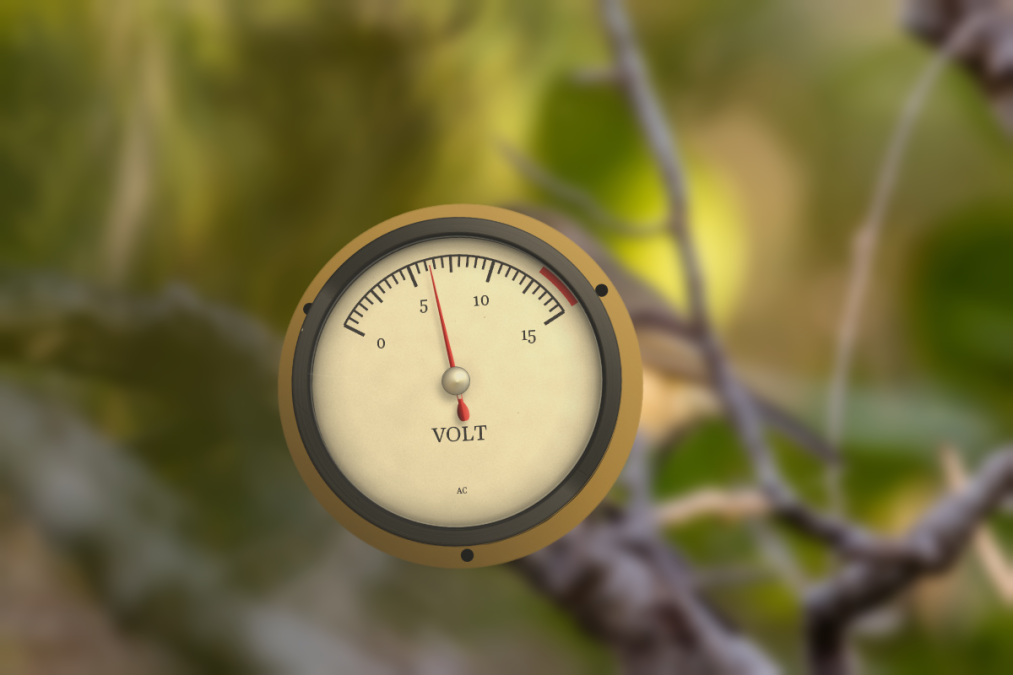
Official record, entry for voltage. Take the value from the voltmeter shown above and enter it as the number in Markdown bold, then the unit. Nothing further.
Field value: **6.25** V
